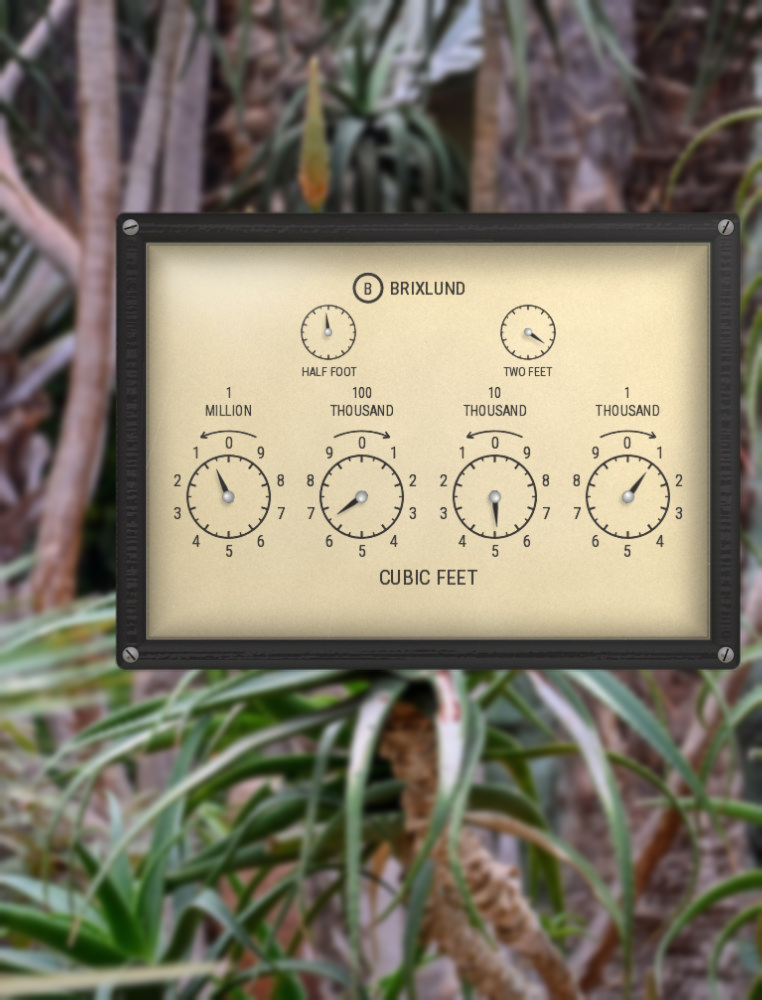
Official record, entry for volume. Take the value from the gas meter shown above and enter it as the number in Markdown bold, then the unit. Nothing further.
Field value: **65100** ft³
